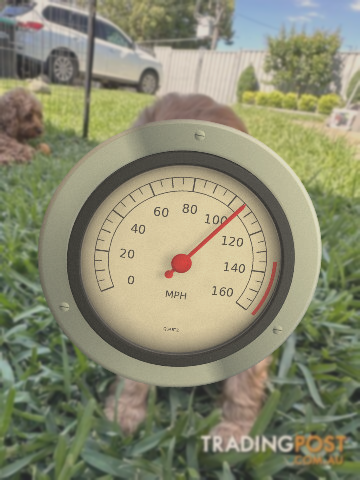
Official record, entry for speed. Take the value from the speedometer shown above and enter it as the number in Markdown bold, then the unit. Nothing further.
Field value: **105** mph
